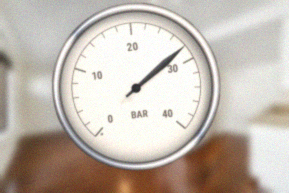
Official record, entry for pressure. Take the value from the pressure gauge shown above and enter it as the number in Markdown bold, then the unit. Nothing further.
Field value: **28** bar
